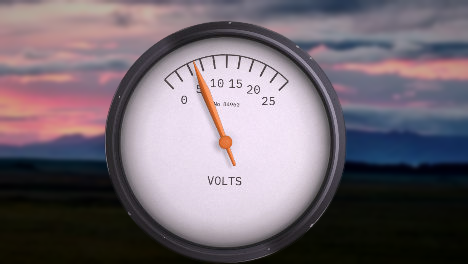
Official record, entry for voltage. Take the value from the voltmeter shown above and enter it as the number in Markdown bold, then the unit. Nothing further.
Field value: **6.25** V
